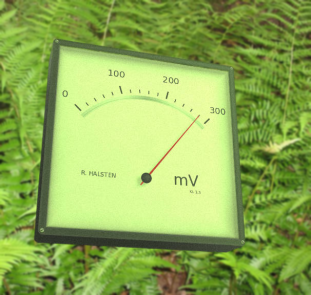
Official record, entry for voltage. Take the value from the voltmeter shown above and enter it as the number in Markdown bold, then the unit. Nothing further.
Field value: **280** mV
